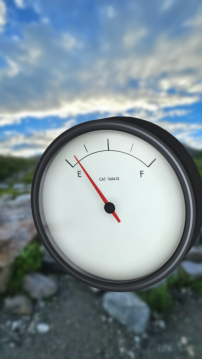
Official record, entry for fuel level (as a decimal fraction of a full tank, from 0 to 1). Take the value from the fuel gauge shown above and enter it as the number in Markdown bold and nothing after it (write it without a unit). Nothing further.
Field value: **0.125**
